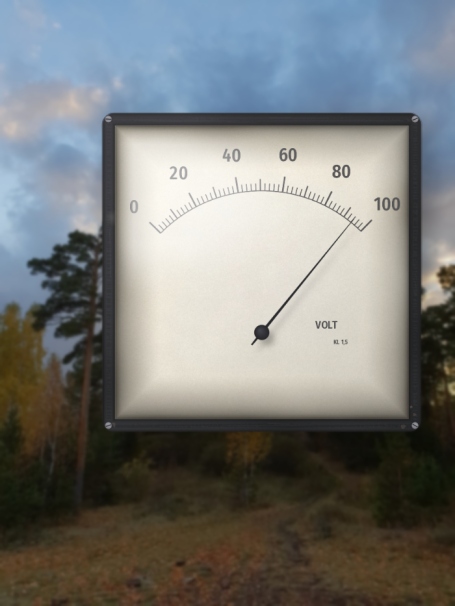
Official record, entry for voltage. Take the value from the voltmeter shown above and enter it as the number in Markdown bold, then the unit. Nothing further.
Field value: **94** V
